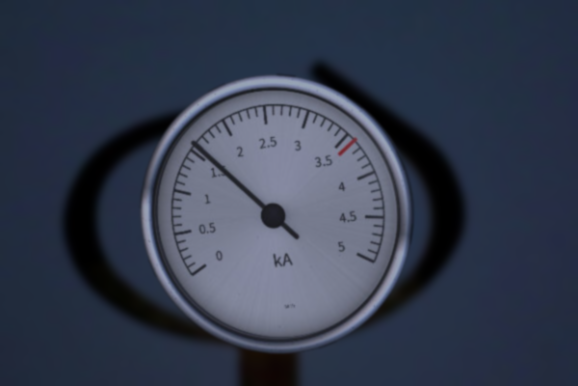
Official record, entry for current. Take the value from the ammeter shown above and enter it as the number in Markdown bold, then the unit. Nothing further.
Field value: **1.6** kA
